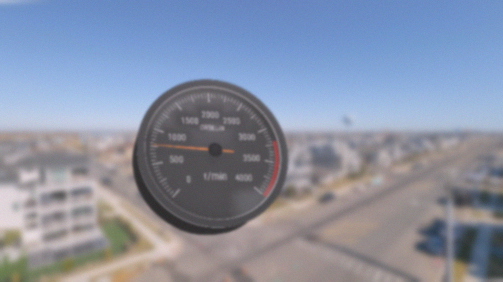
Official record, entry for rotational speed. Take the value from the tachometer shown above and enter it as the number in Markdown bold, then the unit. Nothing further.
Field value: **750** rpm
